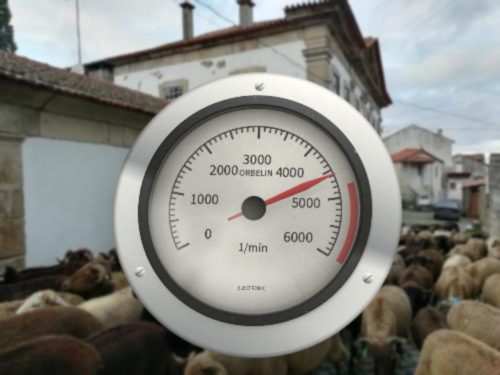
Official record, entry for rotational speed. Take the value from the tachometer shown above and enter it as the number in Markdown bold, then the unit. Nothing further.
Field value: **4600** rpm
